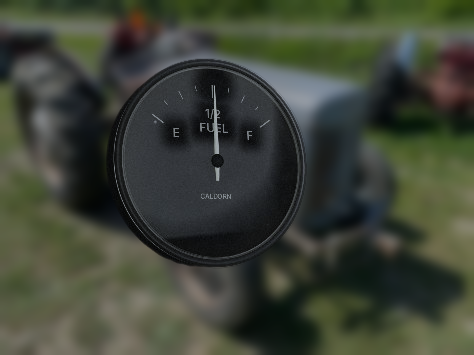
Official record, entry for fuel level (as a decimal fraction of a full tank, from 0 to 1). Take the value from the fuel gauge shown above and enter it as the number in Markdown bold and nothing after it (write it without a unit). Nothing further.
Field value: **0.5**
